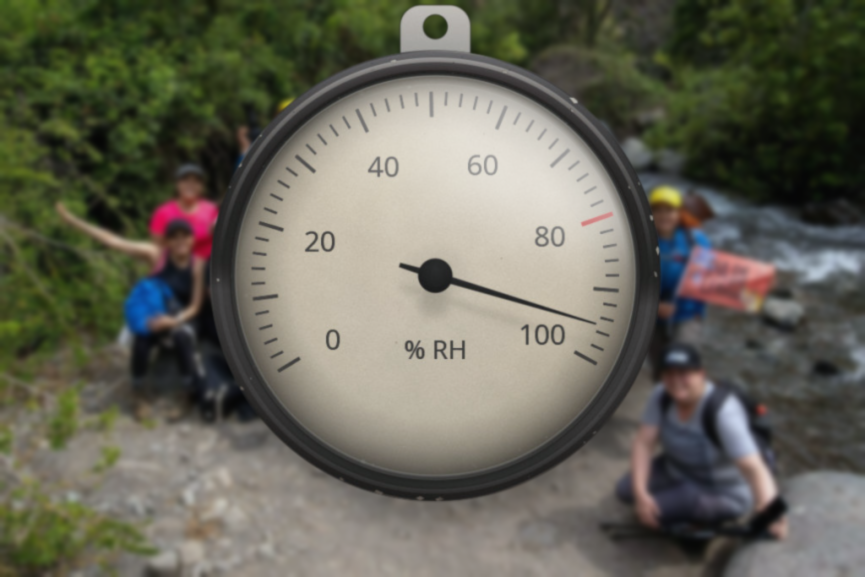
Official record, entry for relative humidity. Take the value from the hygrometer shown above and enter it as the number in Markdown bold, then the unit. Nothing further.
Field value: **95** %
